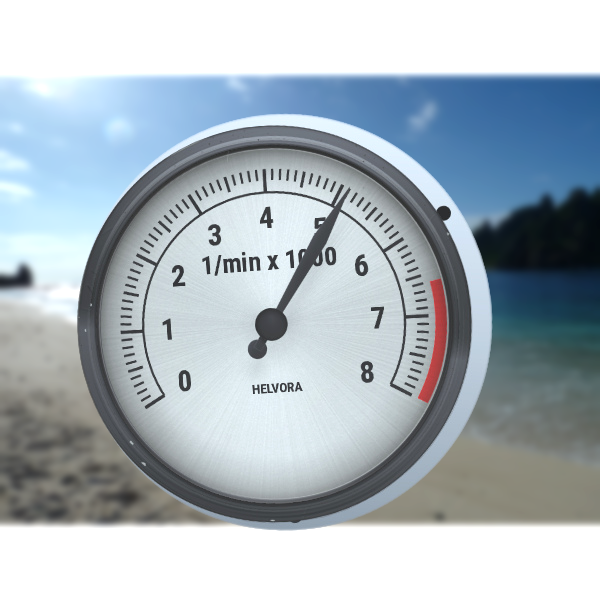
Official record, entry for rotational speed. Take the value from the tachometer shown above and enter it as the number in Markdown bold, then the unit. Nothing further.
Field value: **5100** rpm
